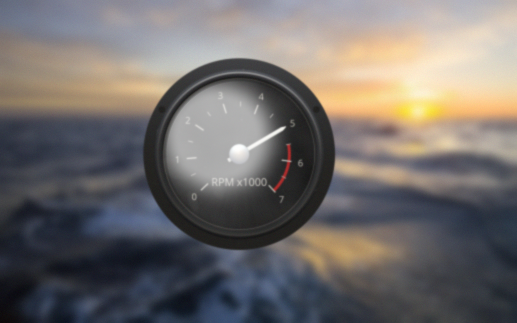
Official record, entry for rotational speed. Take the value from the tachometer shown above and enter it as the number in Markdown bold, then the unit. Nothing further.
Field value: **5000** rpm
